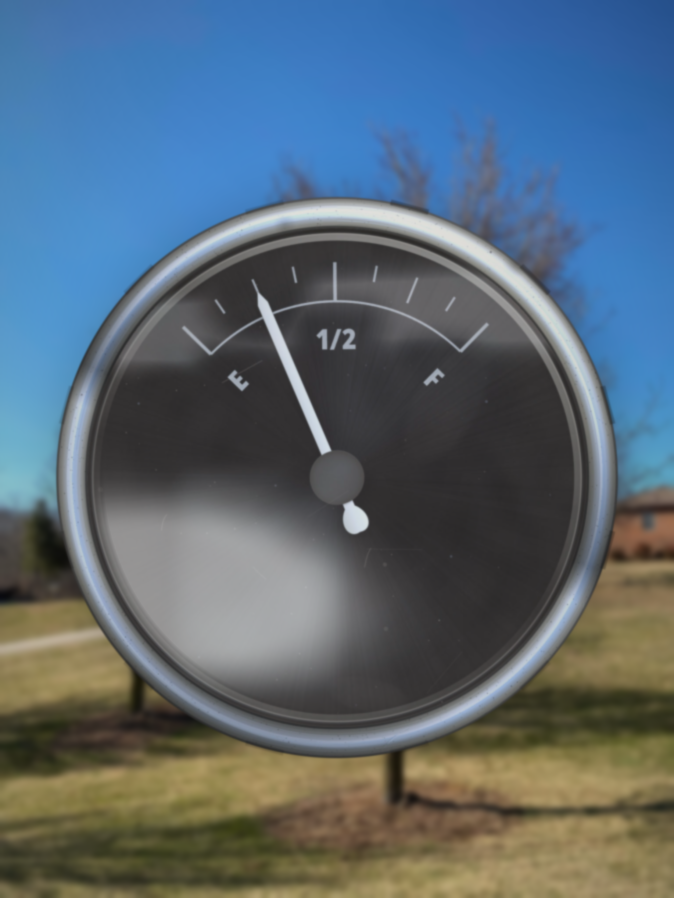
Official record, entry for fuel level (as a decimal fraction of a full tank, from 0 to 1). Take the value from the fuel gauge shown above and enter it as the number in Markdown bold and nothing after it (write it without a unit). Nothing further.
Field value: **0.25**
